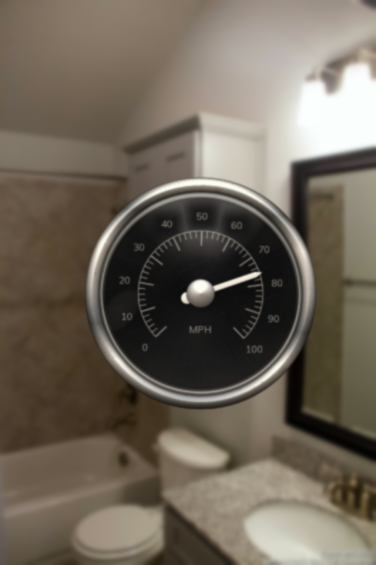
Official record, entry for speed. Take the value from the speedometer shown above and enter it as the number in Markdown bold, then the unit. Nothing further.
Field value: **76** mph
